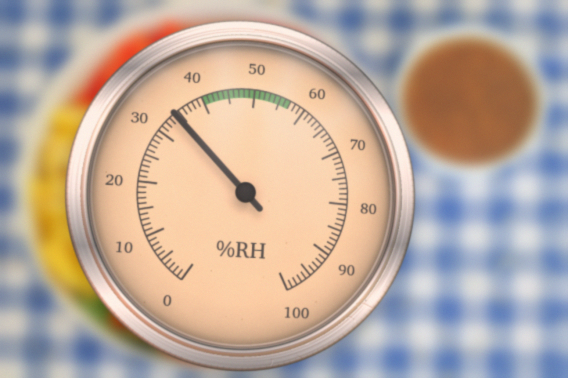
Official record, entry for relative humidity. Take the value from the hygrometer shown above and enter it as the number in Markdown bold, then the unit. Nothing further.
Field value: **34** %
